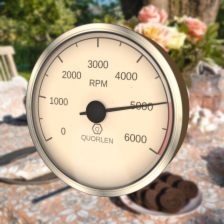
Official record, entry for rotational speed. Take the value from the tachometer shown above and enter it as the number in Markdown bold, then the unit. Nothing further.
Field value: **5000** rpm
